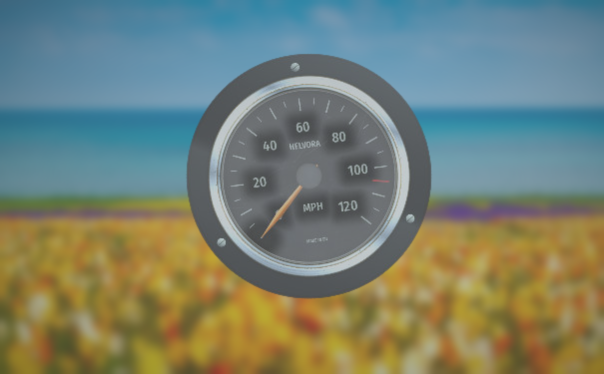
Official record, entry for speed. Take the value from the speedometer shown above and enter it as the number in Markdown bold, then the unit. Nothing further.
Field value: **0** mph
